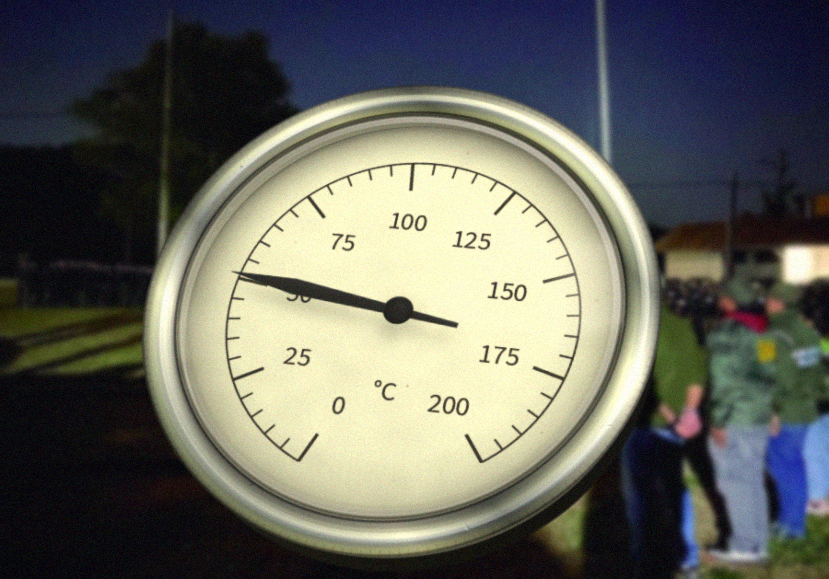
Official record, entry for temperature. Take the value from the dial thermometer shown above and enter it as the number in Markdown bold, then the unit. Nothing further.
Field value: **50** °C
